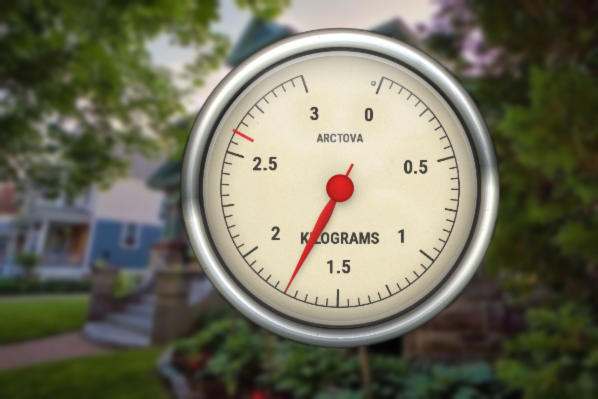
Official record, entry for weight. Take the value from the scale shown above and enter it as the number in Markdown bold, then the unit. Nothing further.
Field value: **1.75** kg
